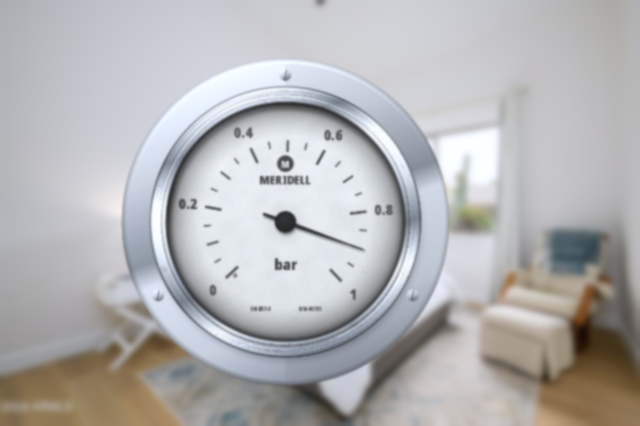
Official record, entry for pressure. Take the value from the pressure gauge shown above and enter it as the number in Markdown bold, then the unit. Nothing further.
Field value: **0.9** bar
